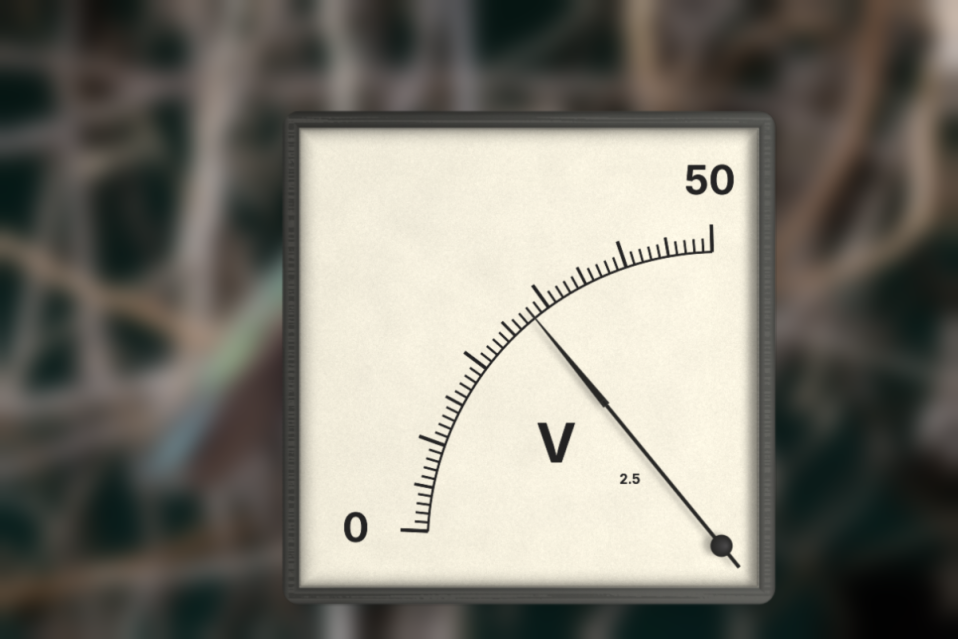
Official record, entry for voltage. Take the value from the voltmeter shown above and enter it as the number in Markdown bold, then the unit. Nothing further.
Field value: **28** V
